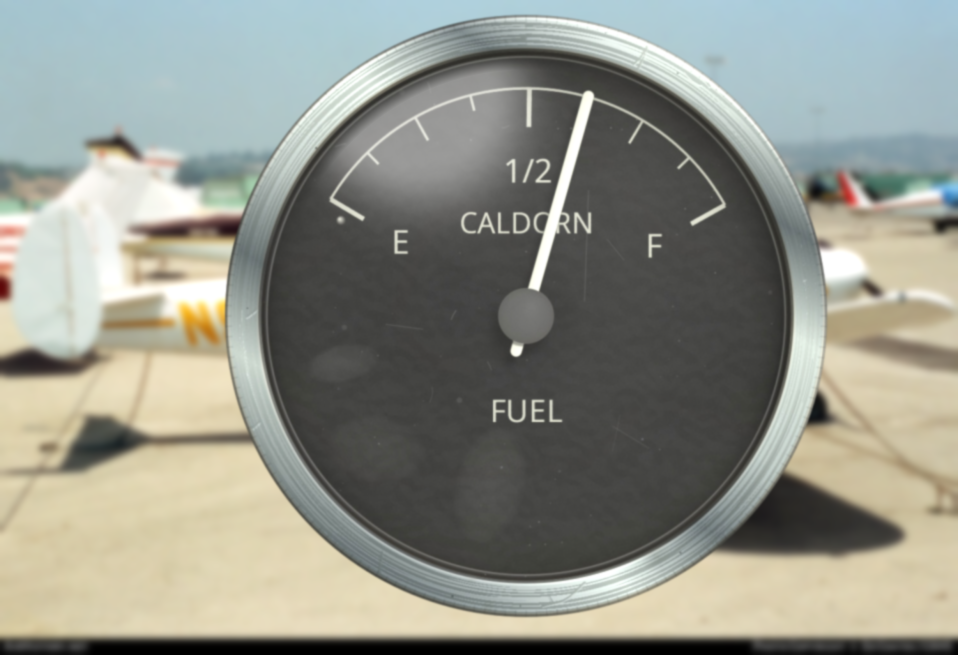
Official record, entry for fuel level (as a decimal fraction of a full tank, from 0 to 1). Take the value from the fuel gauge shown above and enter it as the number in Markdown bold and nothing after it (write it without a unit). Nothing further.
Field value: **0.625**
